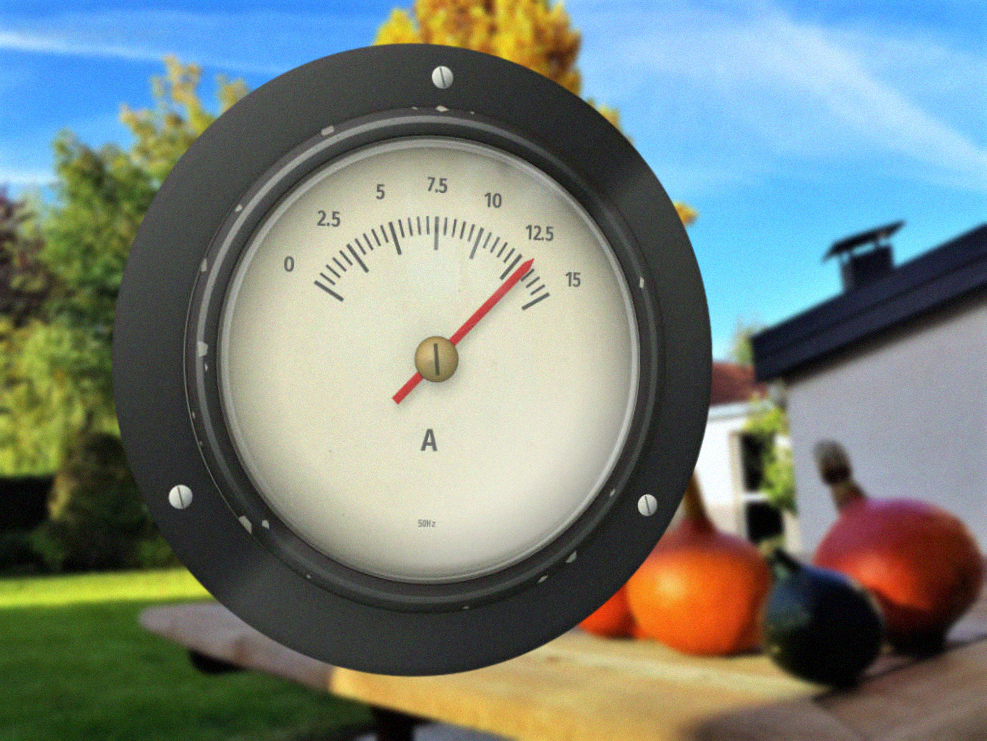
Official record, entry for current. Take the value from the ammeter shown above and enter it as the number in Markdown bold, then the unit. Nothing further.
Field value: **13** A
